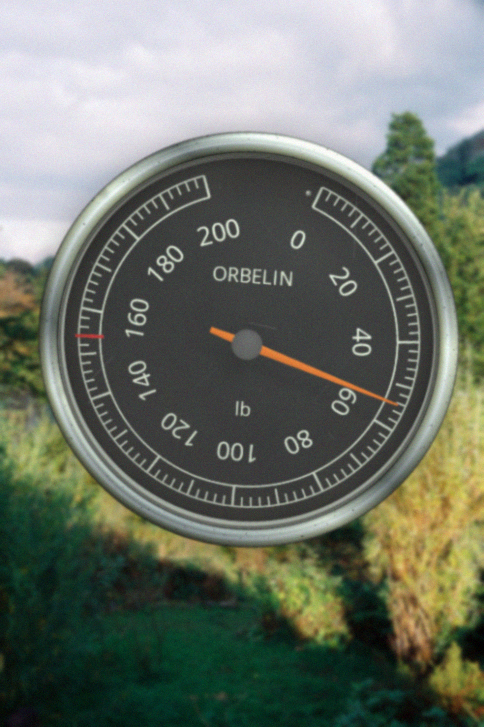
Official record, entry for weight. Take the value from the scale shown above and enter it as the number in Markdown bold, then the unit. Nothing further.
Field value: **54** lb
